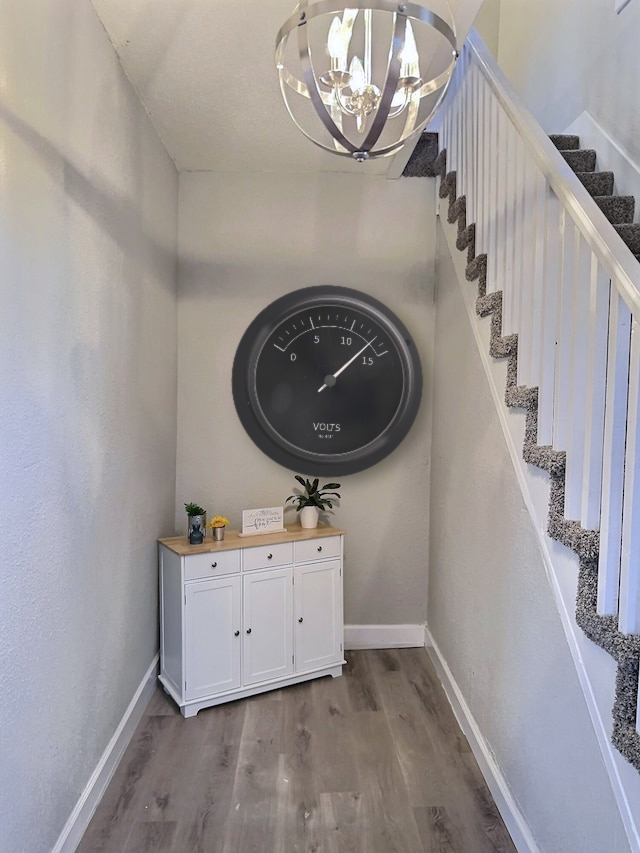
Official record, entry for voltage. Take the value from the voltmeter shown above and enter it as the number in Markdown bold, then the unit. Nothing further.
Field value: **13** V
